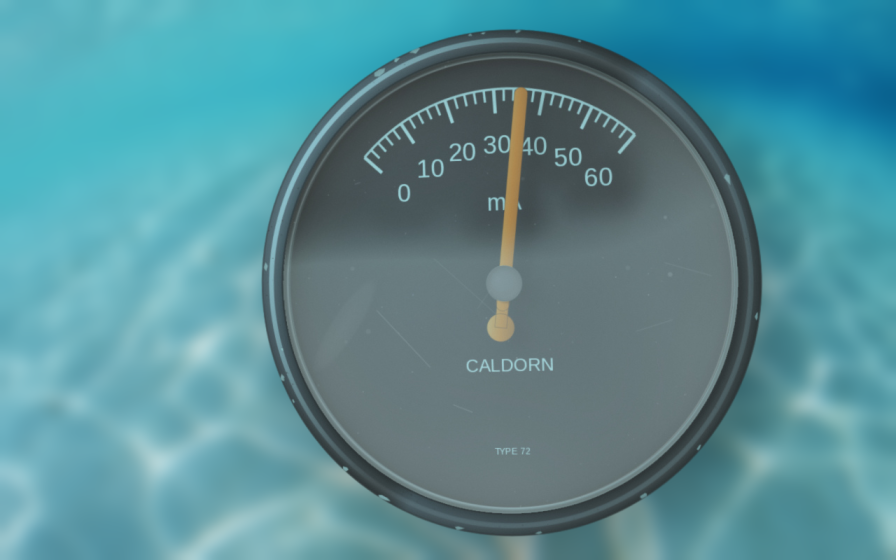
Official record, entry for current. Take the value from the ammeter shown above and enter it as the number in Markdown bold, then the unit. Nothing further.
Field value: **36** mA
